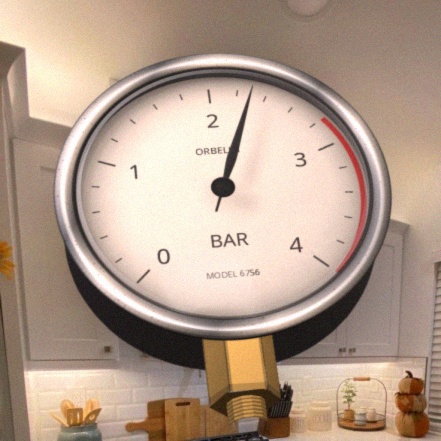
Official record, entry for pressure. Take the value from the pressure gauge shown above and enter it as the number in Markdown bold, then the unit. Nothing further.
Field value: **2.3** bar
